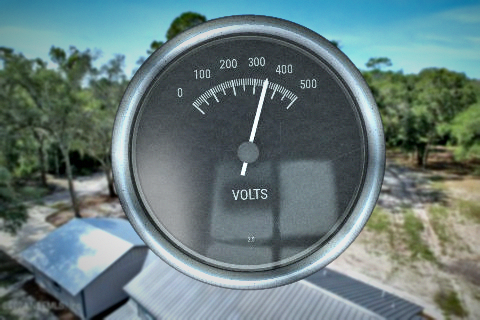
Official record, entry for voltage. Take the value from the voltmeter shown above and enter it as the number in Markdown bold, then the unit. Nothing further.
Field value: **350** V
